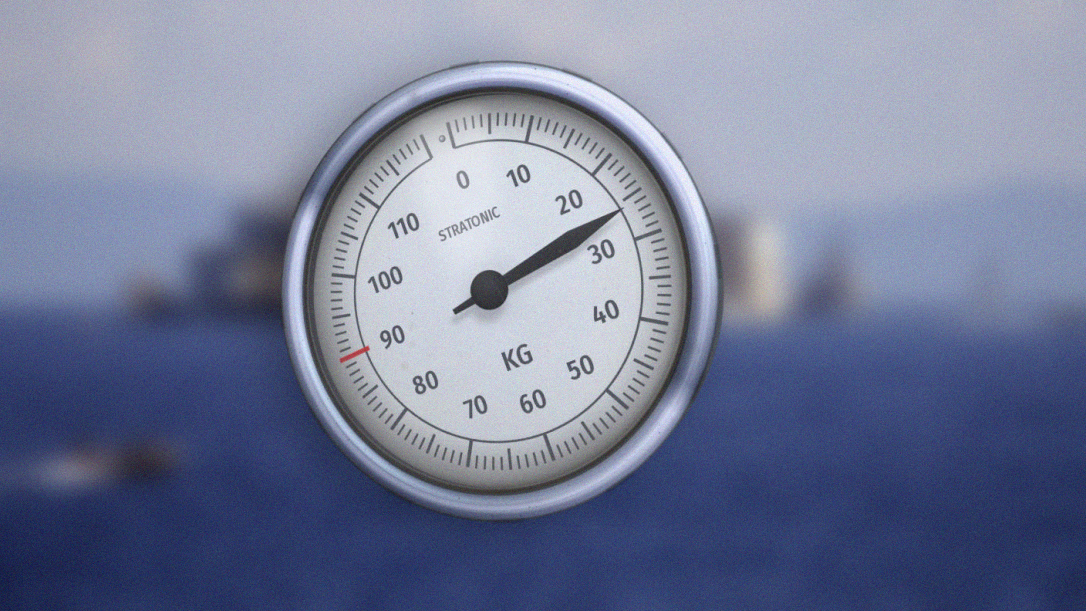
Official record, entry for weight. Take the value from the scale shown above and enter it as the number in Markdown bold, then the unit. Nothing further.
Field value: **26** kg
